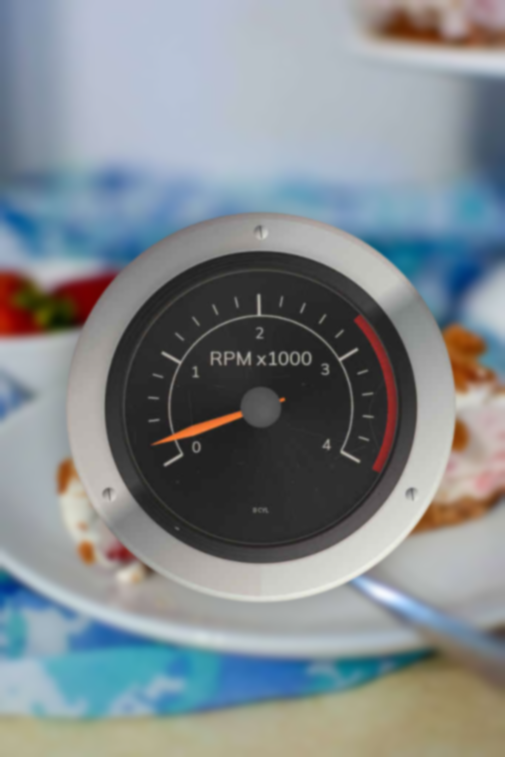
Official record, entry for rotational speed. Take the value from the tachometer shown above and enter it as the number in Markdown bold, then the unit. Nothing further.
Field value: **200** rpm
